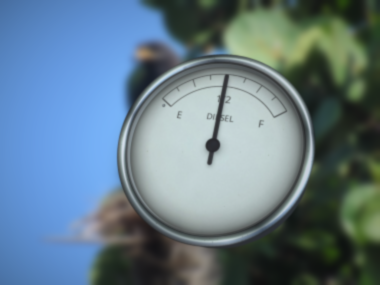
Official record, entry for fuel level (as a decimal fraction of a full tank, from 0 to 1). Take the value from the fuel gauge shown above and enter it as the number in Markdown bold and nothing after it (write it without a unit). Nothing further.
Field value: **0.5**
